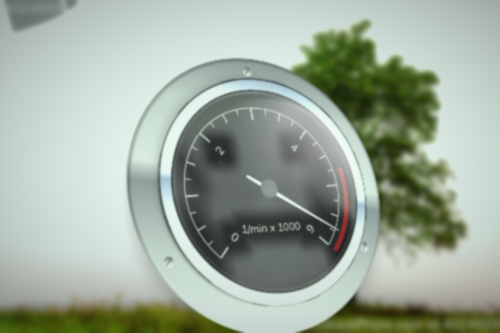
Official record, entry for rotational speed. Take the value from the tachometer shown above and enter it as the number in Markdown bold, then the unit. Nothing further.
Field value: **5750** rpm
